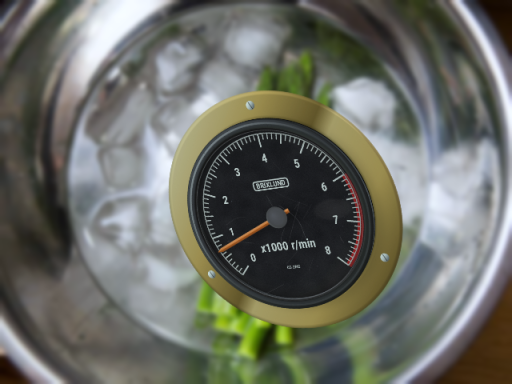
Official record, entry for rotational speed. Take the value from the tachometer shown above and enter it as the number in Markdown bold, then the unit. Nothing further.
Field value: **700** rpm
